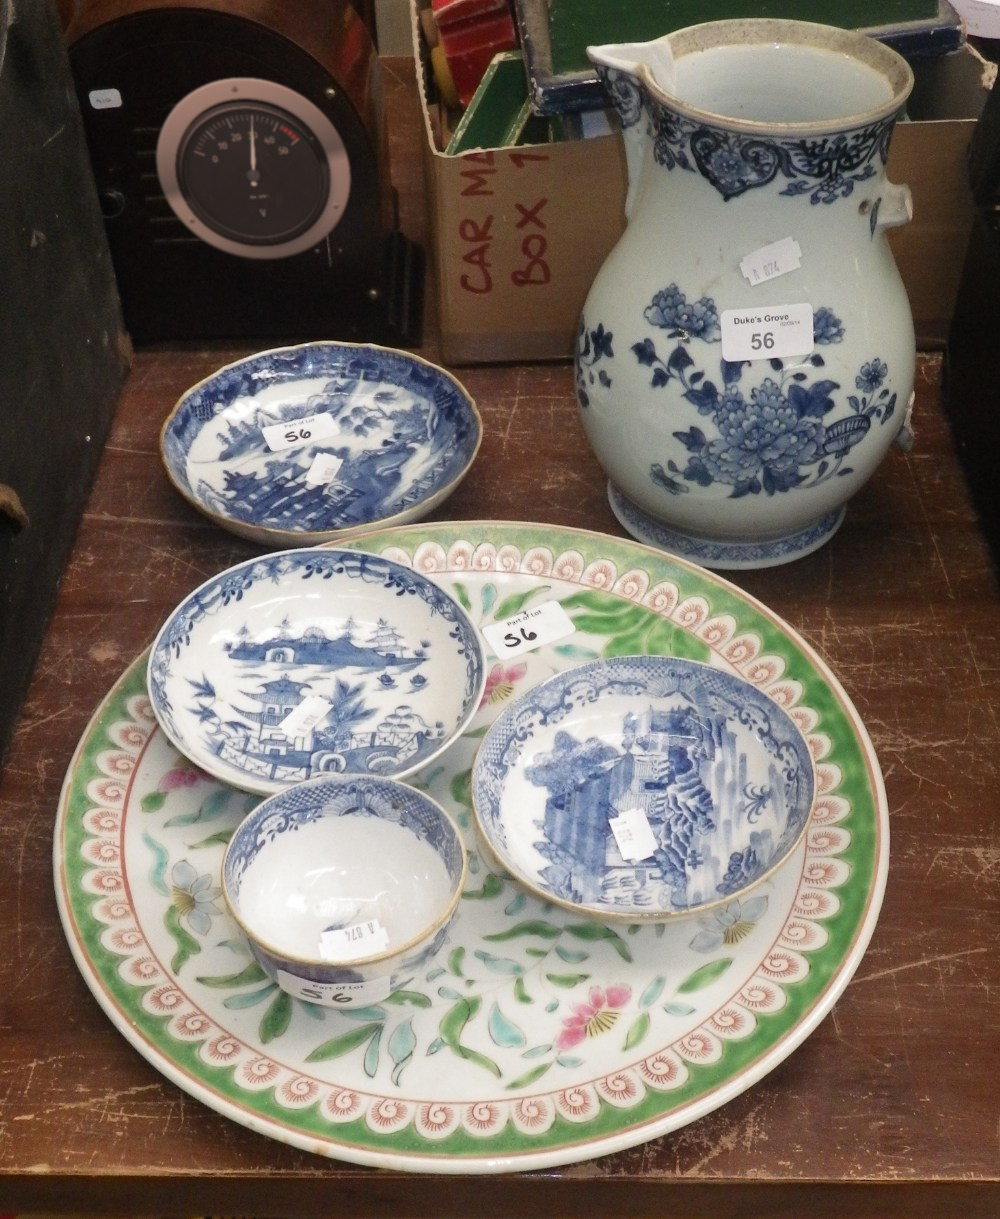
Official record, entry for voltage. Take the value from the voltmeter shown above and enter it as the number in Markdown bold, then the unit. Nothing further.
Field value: **30** V
